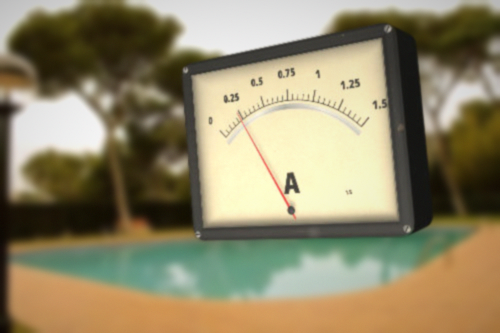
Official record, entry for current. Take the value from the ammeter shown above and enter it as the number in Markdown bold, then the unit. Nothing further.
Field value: **0.25** A
